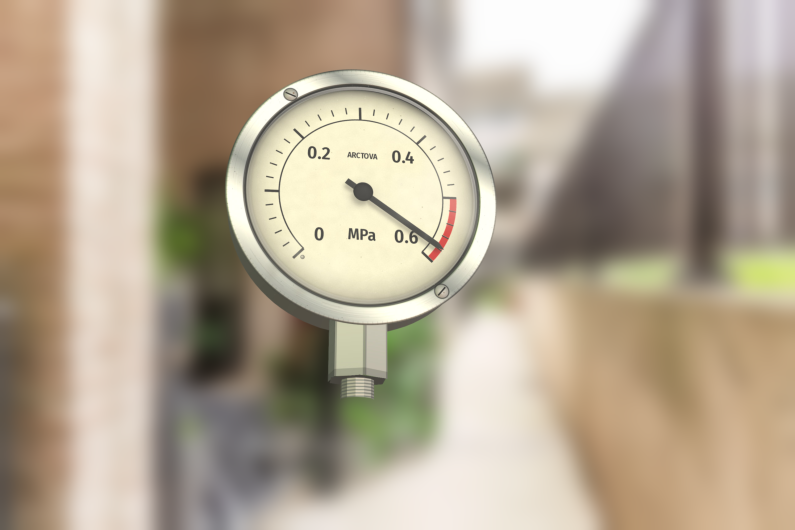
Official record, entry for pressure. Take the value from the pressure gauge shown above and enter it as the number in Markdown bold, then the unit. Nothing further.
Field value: **0.58** MPa
